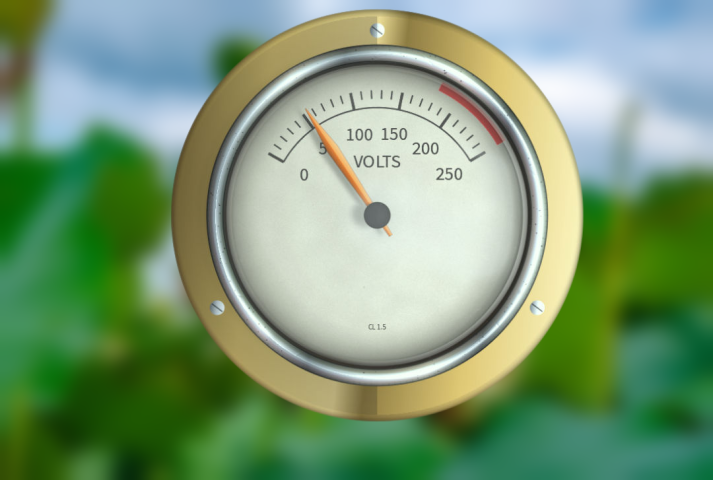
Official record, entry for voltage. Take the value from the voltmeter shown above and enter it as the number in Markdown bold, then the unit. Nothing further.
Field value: **55** V
